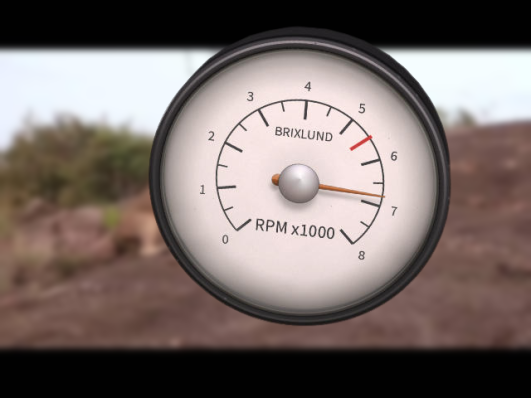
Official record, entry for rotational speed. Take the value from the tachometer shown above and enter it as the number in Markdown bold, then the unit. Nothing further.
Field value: **6750** rpm
